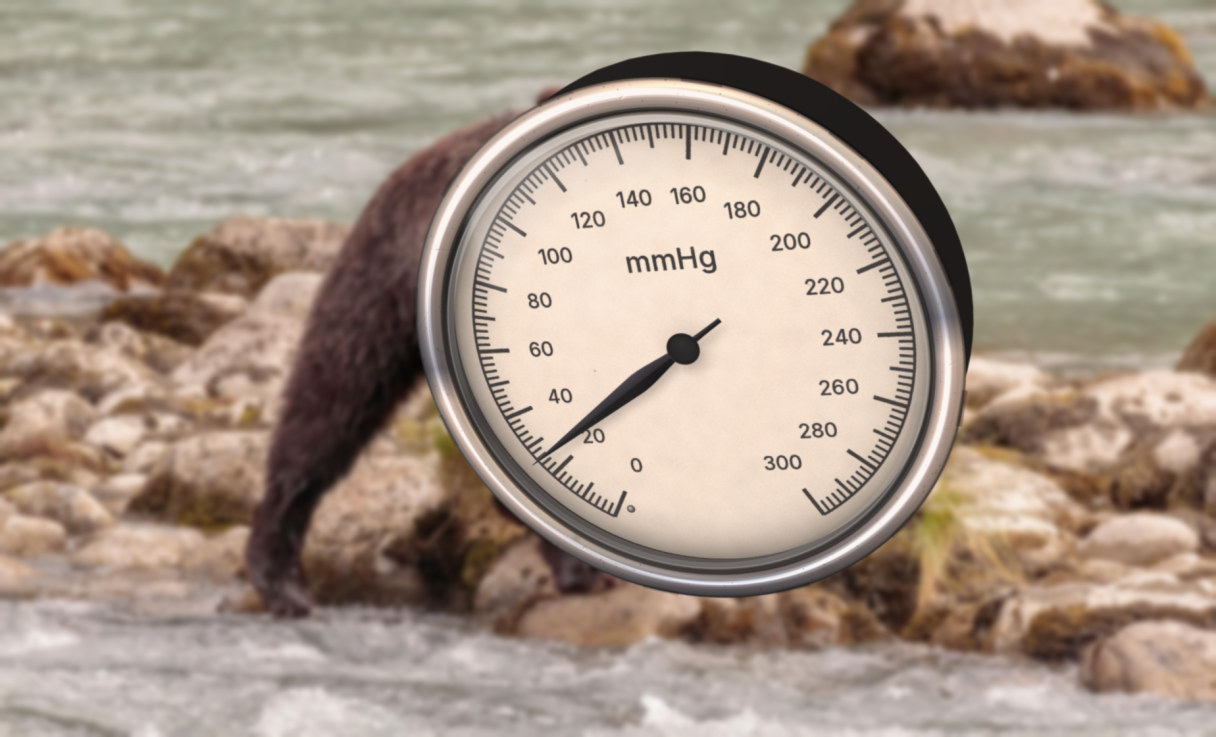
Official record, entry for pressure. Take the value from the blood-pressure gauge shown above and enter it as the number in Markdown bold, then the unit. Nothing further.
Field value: **26** mmHg
